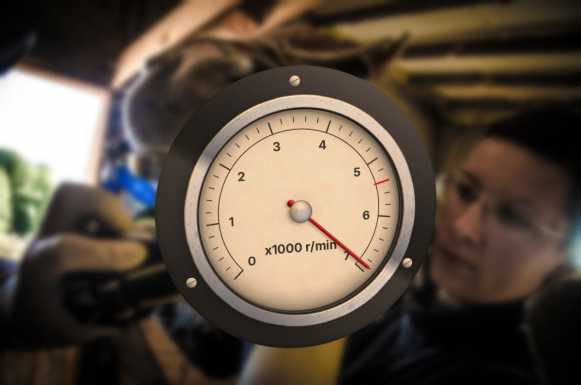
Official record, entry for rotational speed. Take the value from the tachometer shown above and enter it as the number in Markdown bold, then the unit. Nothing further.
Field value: **6900** rpm
